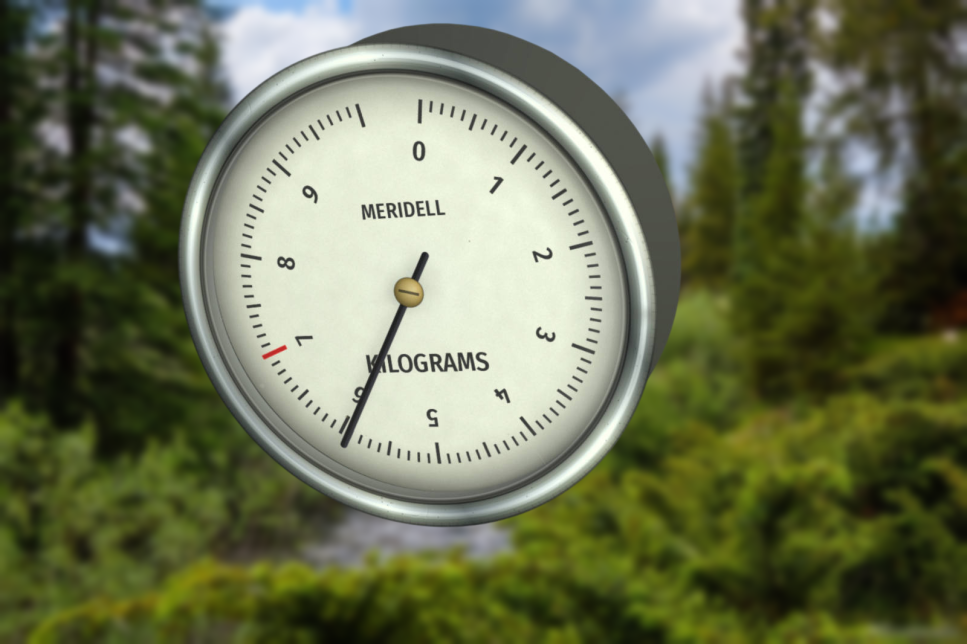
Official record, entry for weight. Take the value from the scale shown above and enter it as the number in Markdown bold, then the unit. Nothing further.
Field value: **5.9** kg
